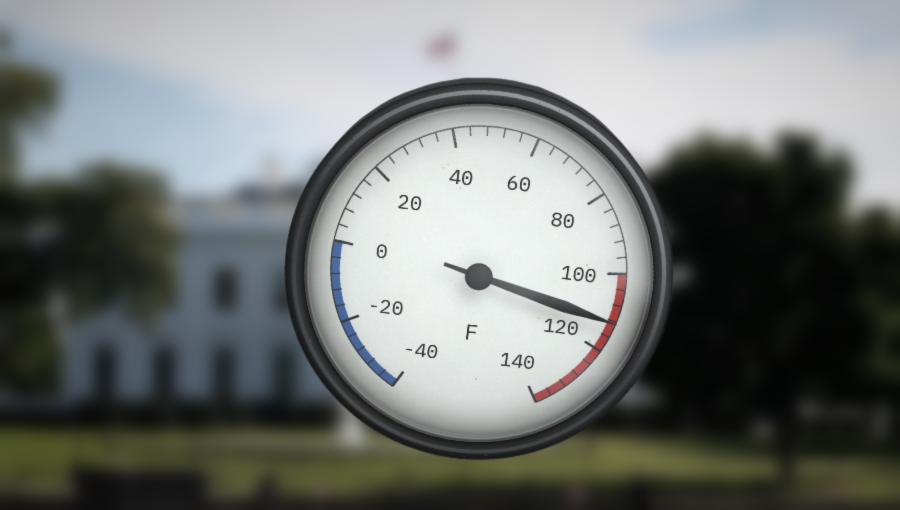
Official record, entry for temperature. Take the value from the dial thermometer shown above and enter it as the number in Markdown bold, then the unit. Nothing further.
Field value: **112** °F
